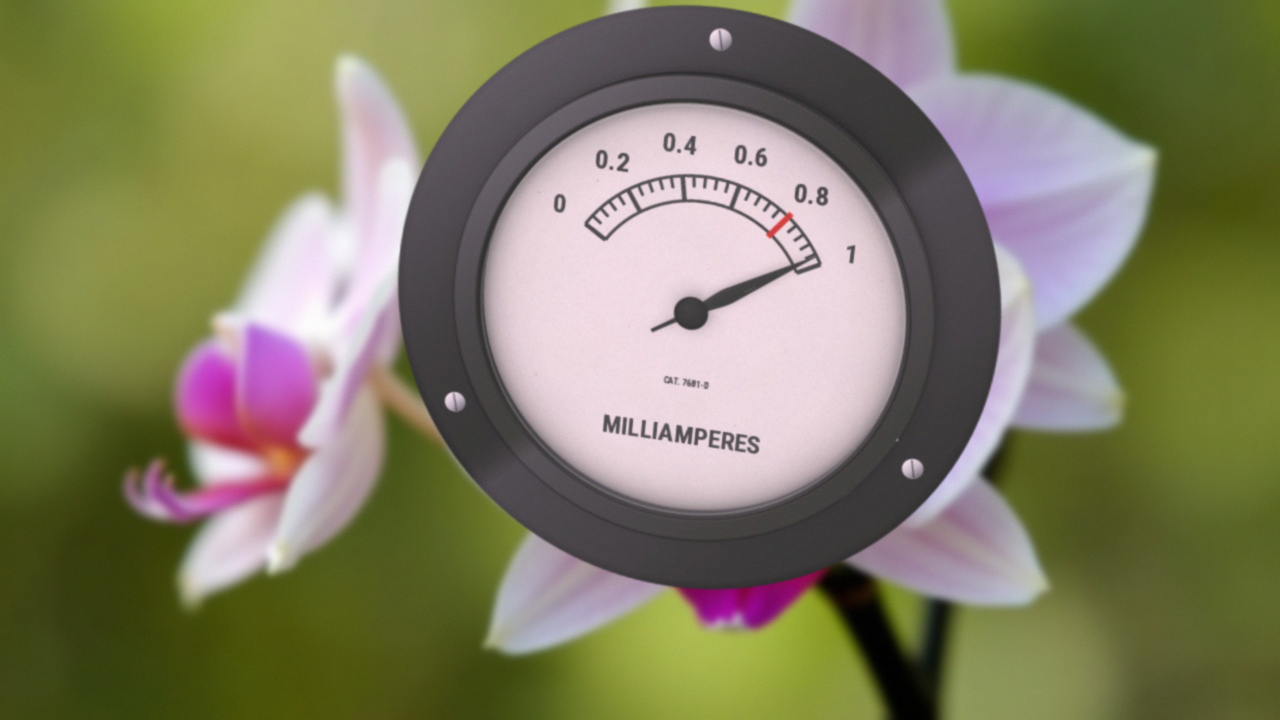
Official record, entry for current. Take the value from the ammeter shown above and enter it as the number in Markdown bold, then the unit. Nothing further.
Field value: **0.96** mA
